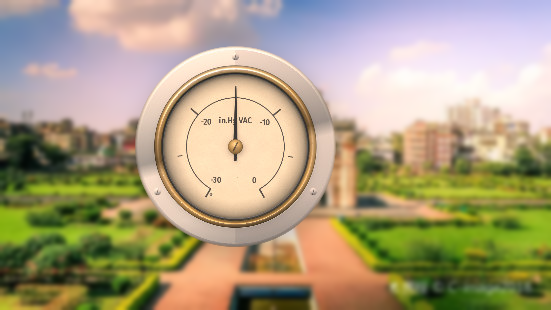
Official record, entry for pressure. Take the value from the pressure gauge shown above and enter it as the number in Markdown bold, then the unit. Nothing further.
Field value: **-15** inHg
